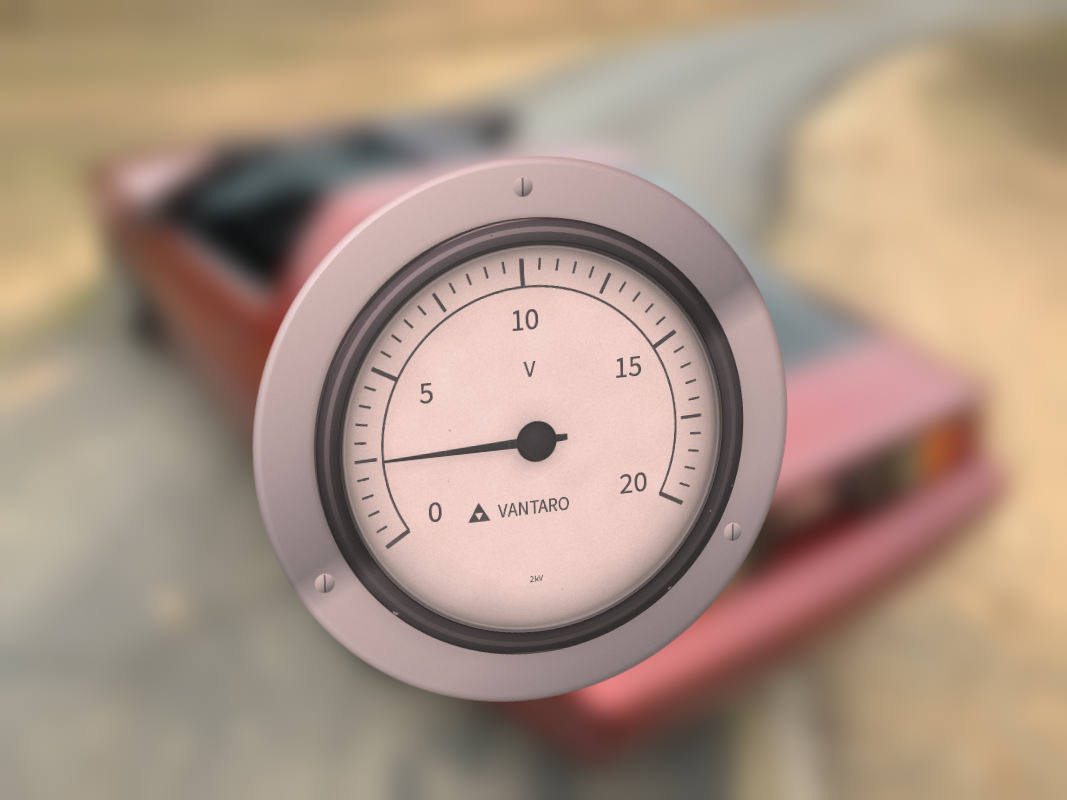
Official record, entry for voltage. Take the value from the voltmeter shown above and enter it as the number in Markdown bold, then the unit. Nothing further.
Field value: **2.5** V
